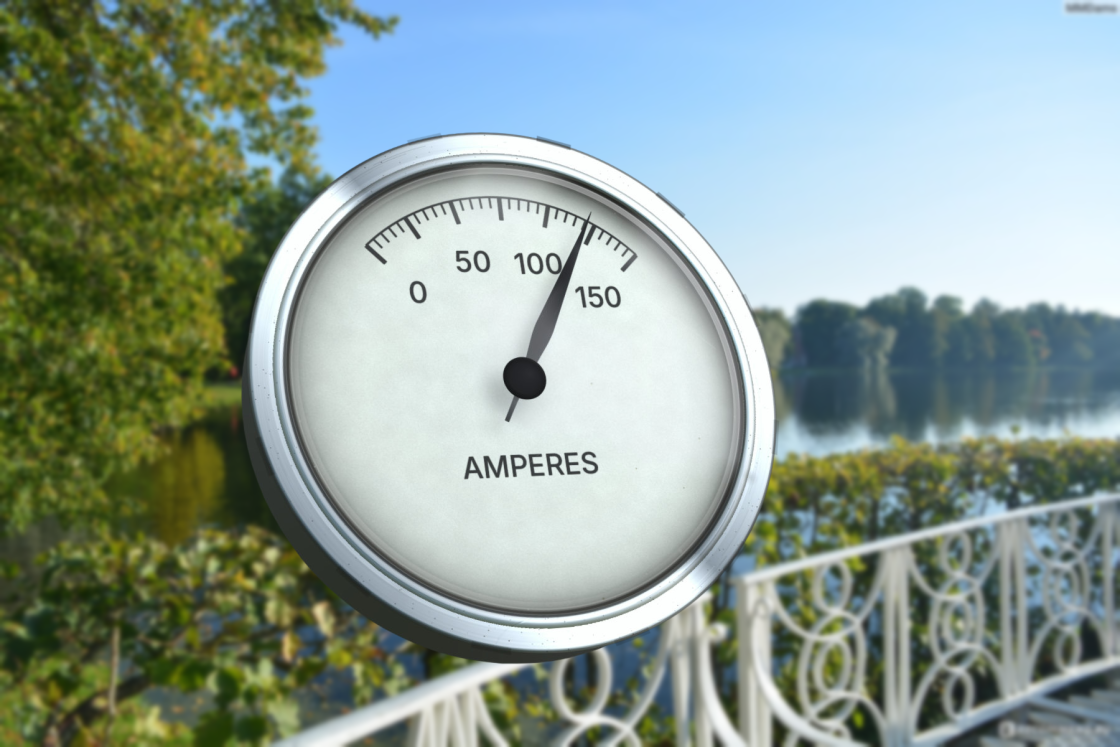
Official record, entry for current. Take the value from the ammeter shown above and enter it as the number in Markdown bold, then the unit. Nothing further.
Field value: **120** A
